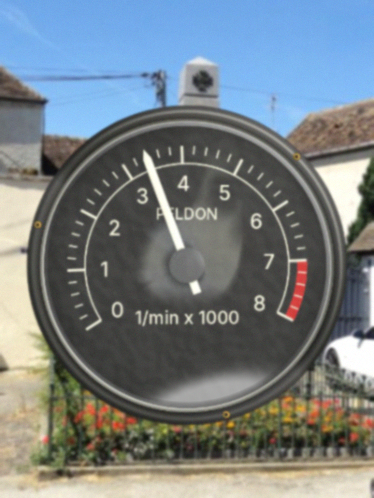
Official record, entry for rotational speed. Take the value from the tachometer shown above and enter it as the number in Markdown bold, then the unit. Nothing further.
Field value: **3400** rpm
